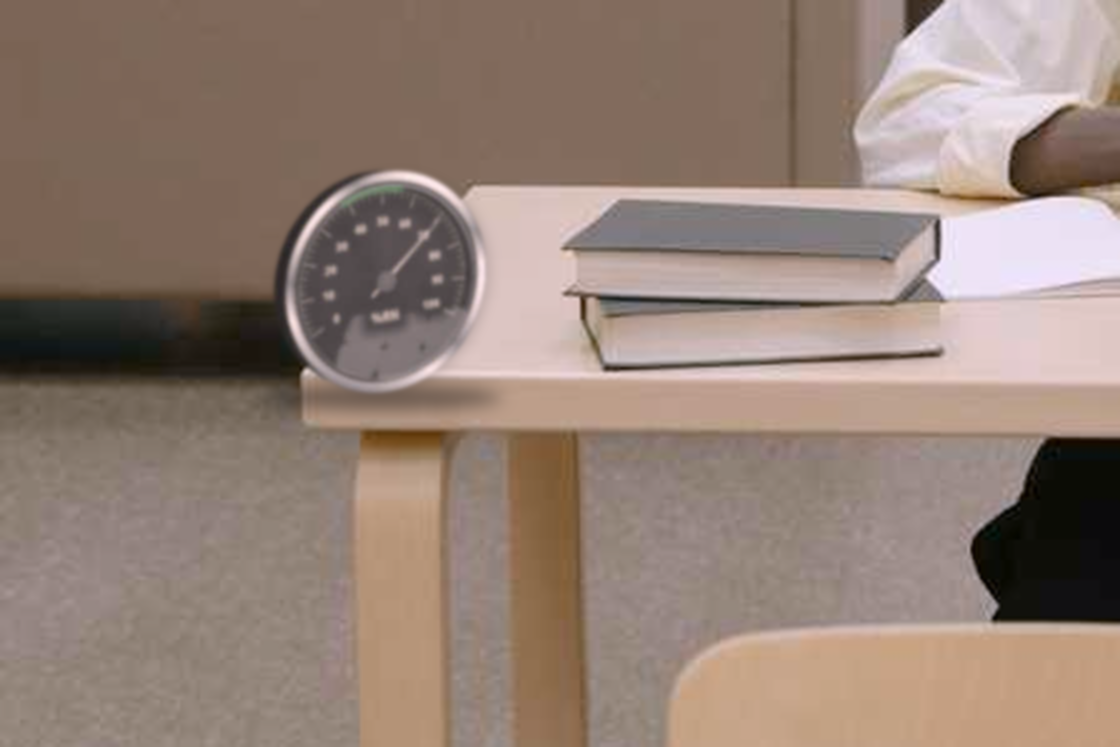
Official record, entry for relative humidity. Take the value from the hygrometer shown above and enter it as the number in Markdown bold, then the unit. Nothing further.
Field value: **70** %
